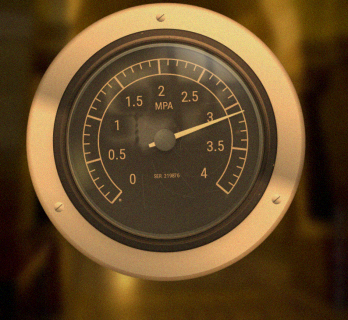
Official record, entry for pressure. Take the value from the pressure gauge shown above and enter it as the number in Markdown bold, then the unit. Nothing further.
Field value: **3.1** MPa
